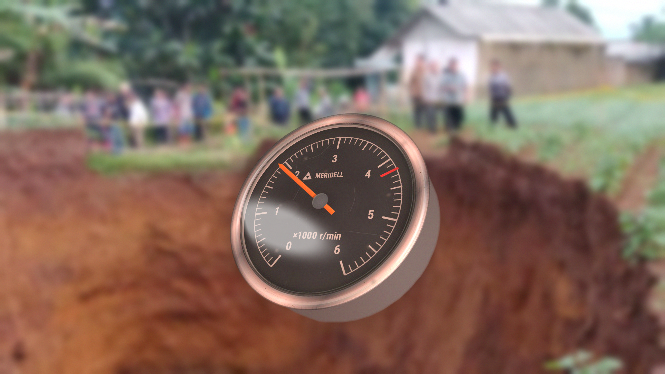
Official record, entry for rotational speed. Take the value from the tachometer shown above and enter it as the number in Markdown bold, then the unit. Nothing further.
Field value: **1900** rpm
